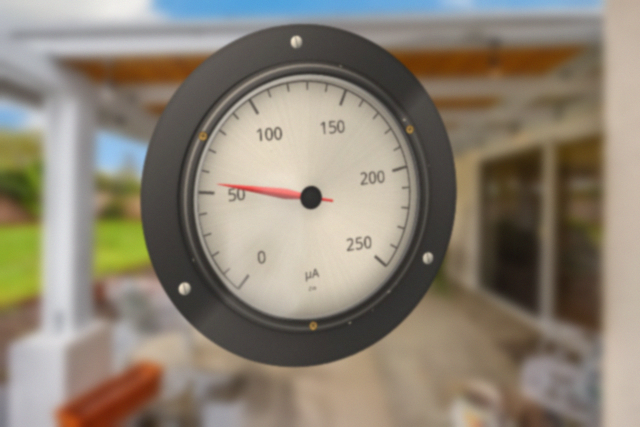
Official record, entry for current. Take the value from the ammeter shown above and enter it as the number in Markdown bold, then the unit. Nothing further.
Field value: **55** µA
